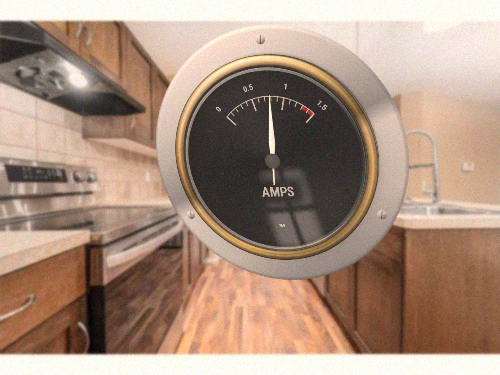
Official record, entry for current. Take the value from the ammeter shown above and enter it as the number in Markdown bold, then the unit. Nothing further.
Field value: **0.8** A
